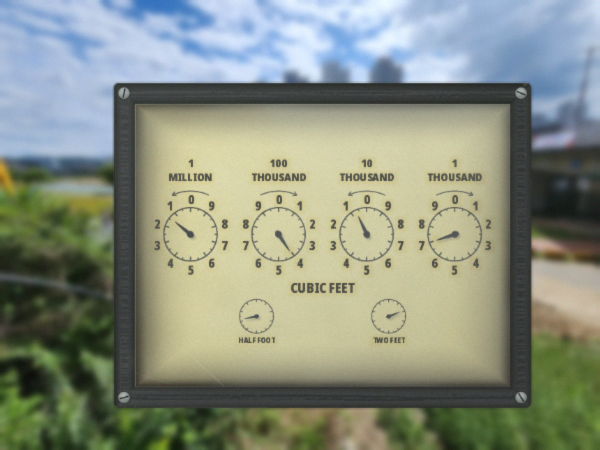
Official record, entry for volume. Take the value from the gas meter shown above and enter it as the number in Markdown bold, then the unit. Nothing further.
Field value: **140700** ft³
